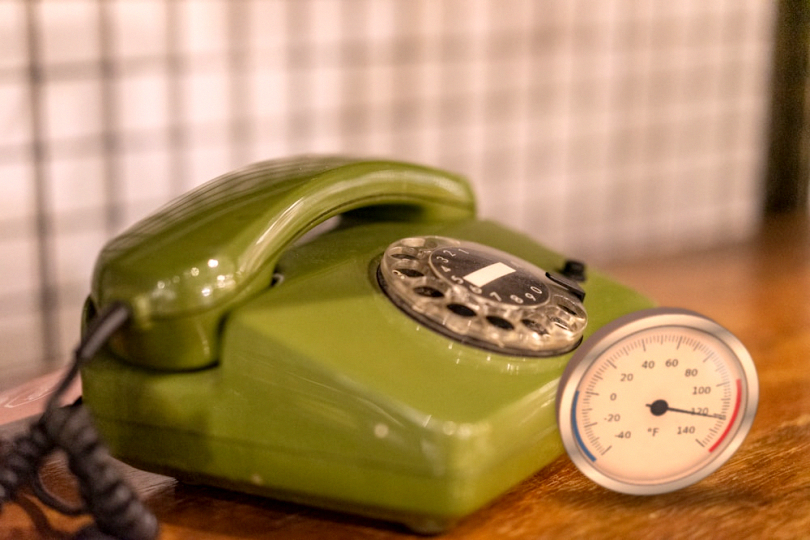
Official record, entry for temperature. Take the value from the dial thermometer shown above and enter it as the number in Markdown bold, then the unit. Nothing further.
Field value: **120** °F
